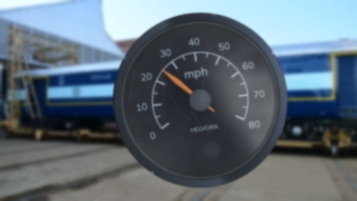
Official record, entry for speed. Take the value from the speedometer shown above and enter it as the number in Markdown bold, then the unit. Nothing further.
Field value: **25** mph
